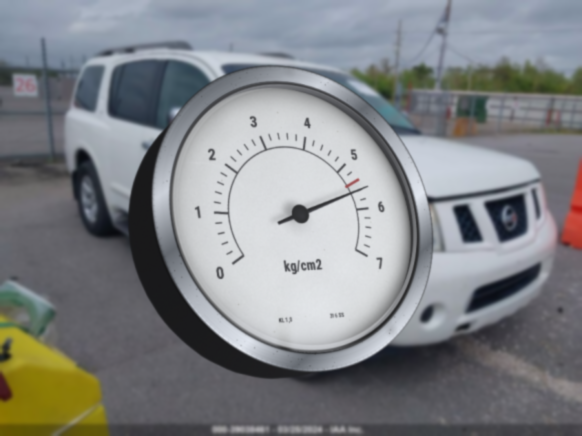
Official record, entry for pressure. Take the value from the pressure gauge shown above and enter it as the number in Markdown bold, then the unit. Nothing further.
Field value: **5.6** kg/cm²
